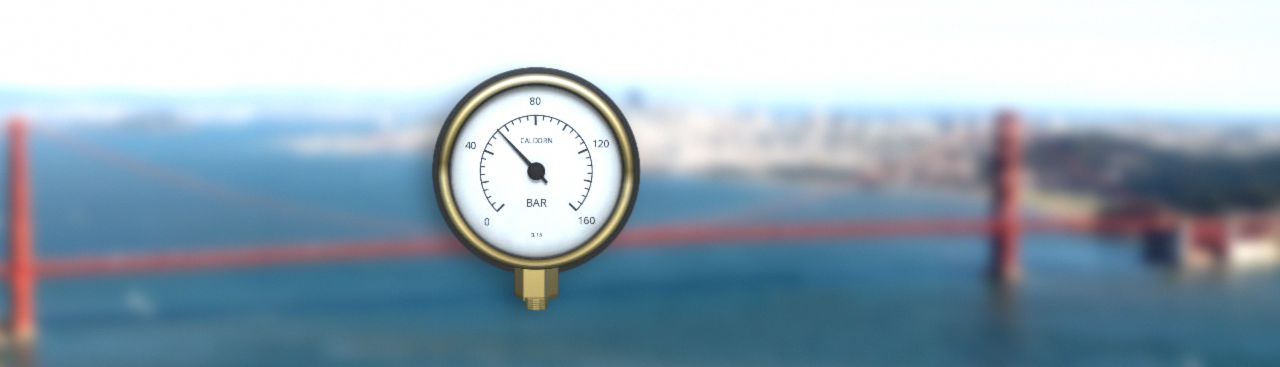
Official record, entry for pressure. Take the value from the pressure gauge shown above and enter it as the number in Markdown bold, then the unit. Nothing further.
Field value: **55** bar
